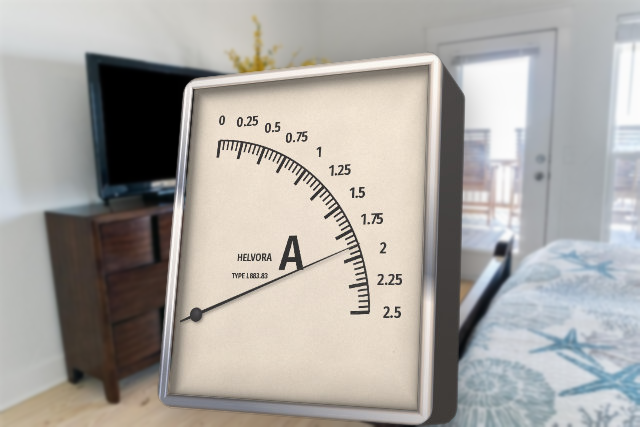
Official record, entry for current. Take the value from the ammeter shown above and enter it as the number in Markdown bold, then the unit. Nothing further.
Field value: **1.9** A
